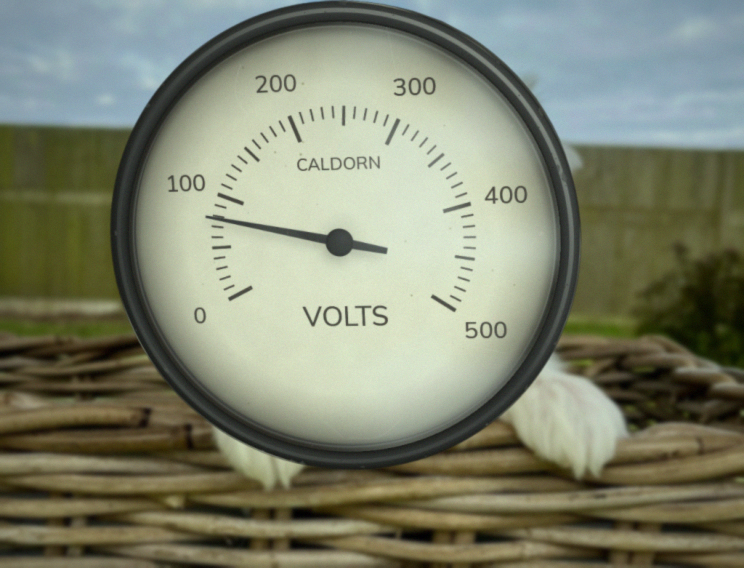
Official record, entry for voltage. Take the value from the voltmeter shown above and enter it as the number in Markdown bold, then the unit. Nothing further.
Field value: **80** V
